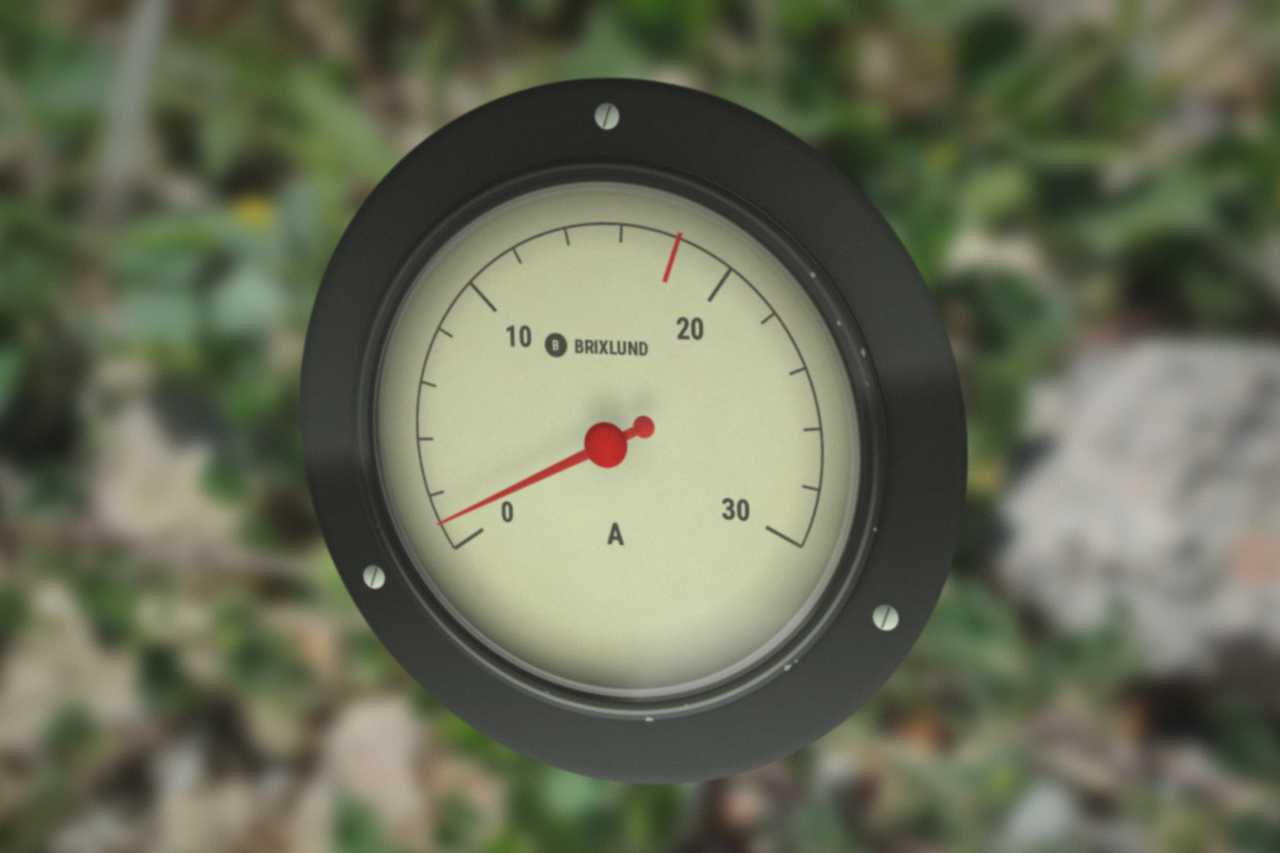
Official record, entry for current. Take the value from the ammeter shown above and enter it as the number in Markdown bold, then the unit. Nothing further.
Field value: **1** A
